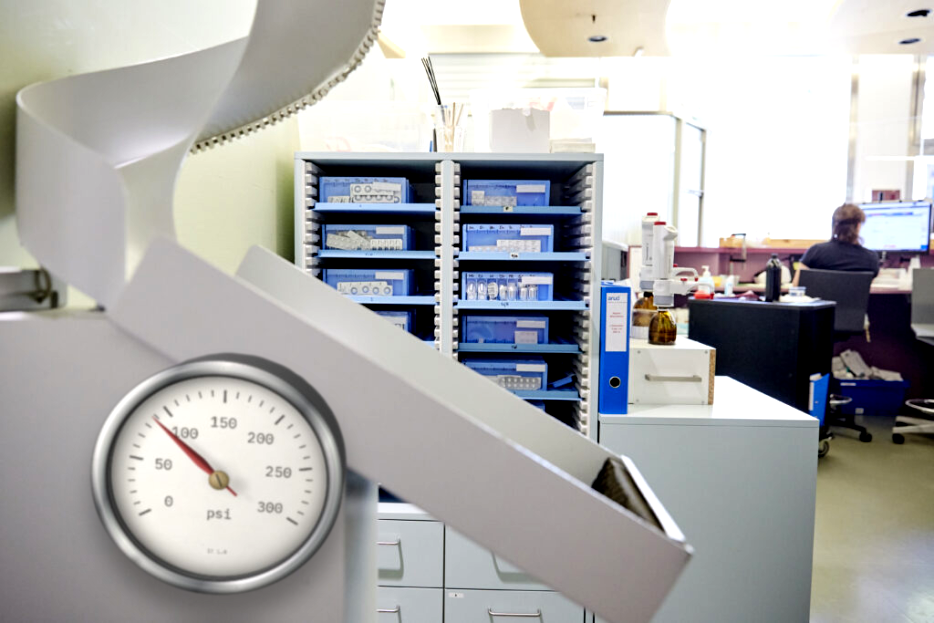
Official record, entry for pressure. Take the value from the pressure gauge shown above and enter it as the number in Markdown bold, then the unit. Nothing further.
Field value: **90** psi
